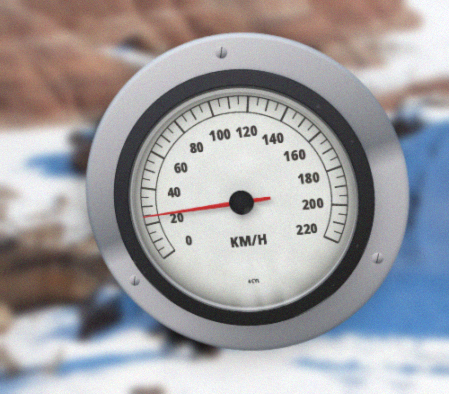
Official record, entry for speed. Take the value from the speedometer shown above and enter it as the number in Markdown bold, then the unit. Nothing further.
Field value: **25** km/h
